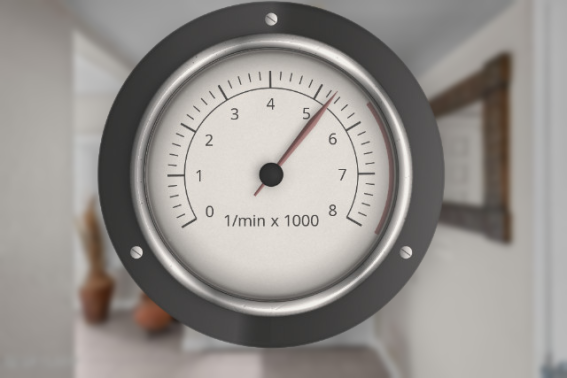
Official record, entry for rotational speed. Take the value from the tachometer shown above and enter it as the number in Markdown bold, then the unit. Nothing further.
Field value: **5300** rpm
